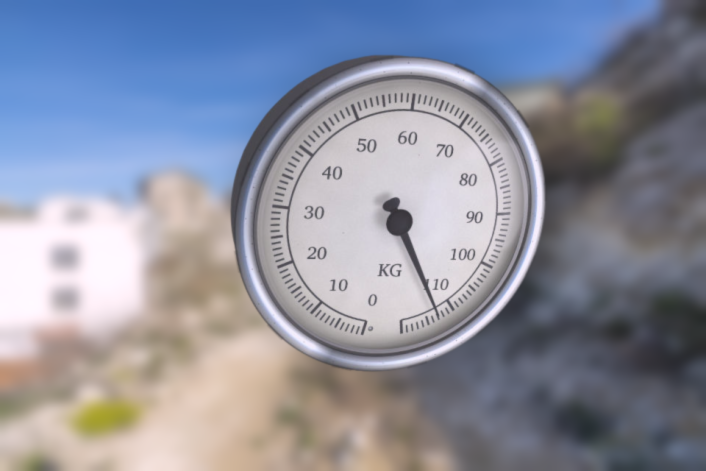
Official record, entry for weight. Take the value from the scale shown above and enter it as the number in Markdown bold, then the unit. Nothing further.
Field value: **113** kg
